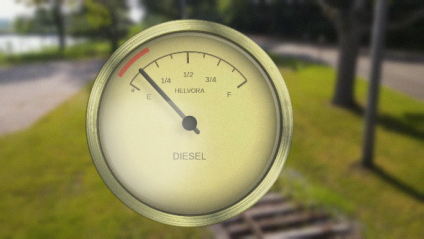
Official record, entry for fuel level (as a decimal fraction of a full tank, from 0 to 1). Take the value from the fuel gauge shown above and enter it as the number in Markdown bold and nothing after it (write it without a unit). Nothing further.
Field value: **0.125**
